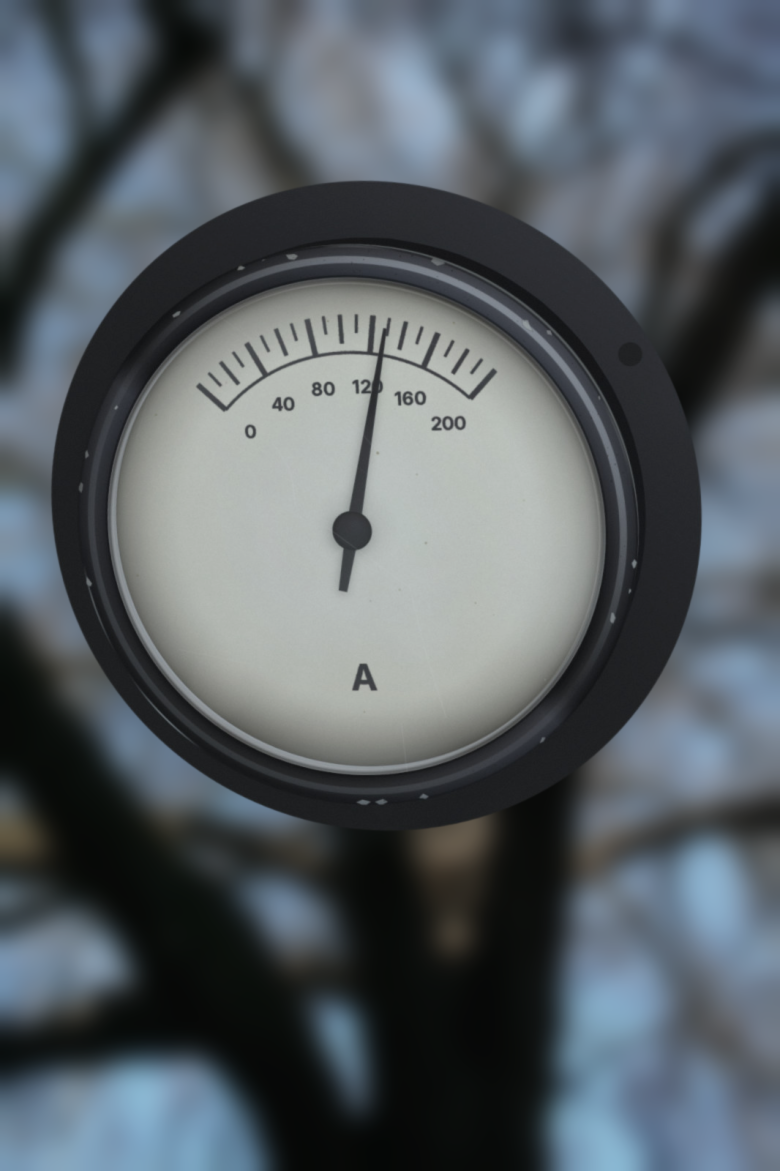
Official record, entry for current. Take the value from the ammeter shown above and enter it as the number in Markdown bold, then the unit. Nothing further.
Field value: **130** A
